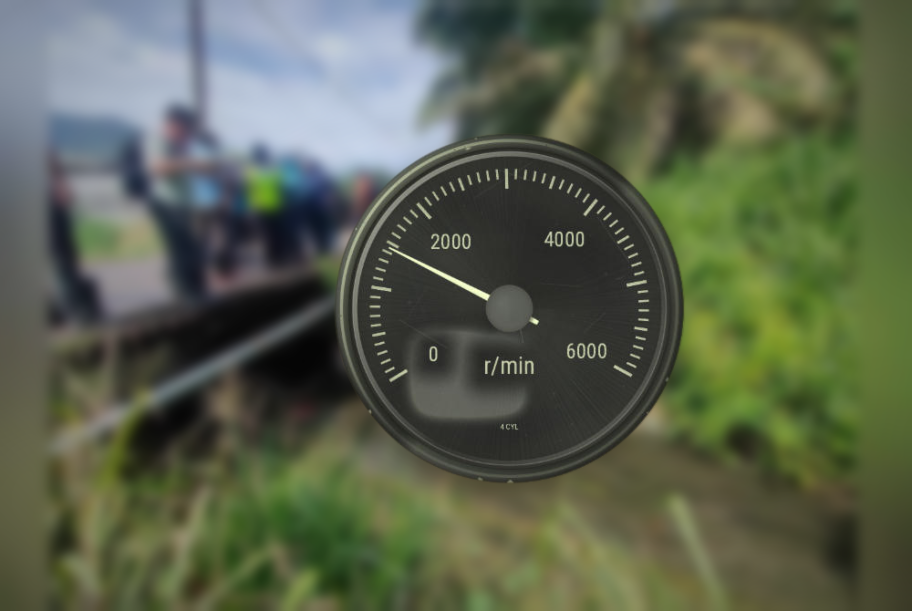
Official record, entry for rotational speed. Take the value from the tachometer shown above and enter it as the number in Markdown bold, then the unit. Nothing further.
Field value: **1450** rpm
